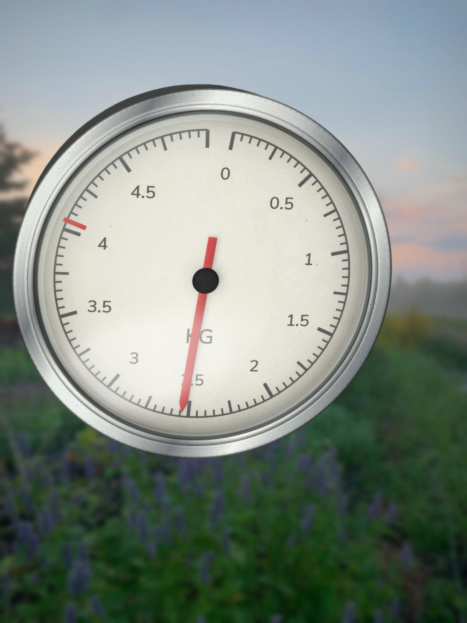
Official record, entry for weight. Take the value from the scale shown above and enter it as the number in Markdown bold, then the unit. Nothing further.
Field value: **2.55** kg
